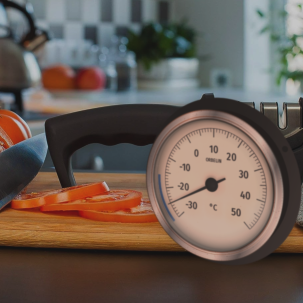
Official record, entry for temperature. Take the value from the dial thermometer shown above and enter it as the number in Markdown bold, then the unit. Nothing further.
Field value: **-25** °C
